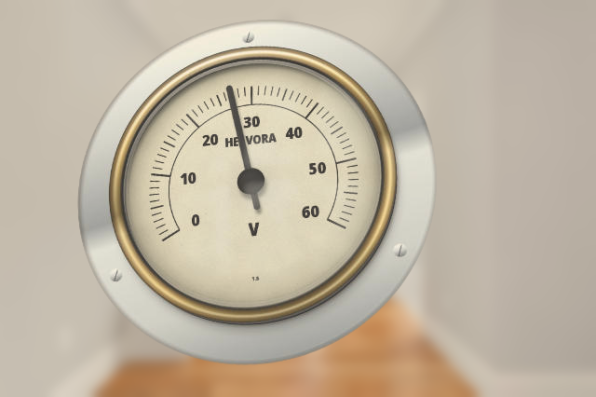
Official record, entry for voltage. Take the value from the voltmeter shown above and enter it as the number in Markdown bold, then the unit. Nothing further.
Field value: **27** V
